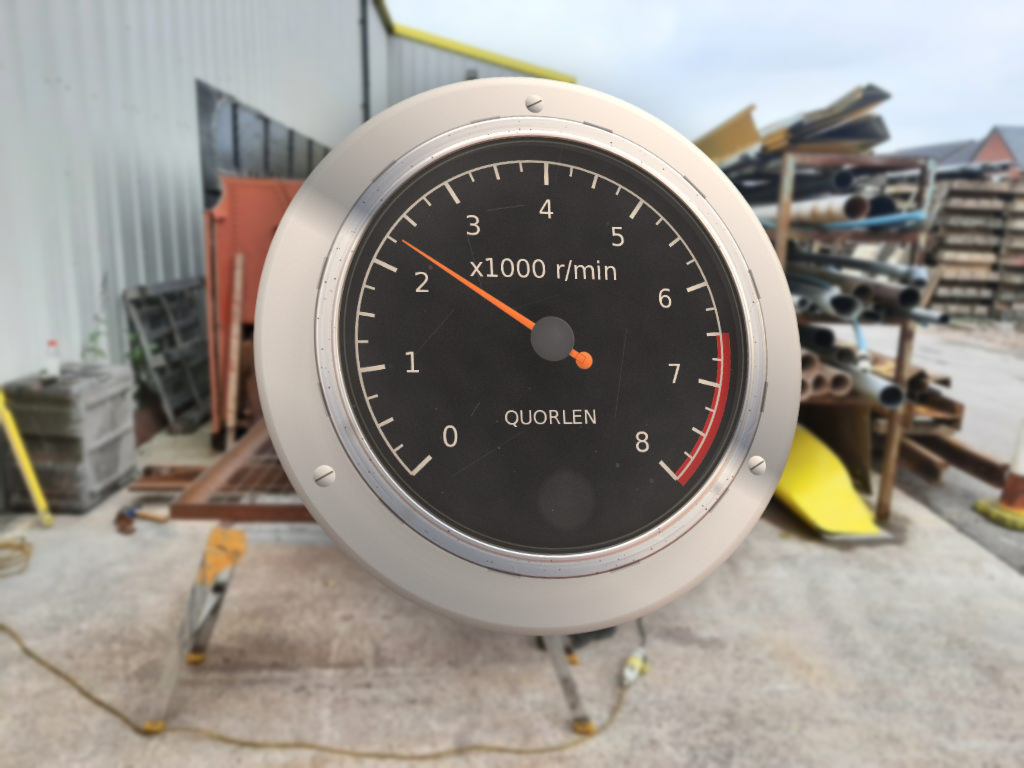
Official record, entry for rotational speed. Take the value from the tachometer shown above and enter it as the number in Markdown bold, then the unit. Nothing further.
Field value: **2250** rpm
